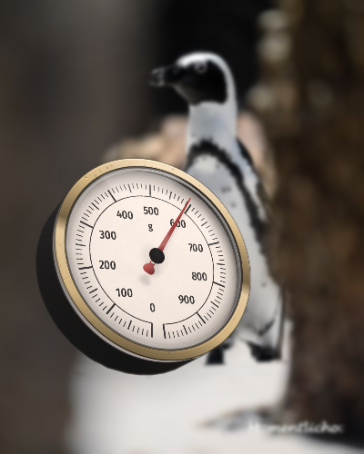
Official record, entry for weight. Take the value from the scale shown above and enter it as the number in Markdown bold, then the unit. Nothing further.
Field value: **590** g
